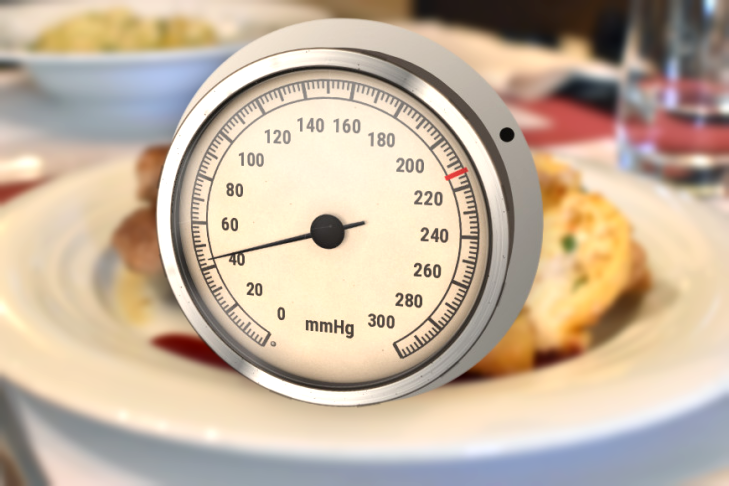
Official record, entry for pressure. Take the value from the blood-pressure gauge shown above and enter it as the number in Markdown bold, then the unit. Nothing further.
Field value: **44** mmHg
